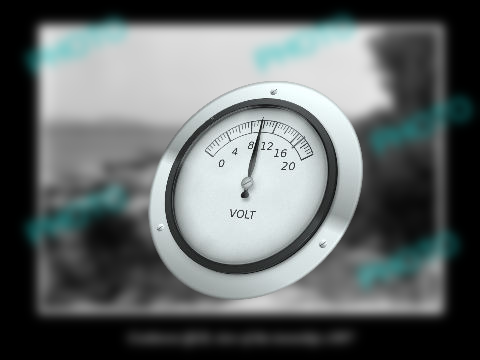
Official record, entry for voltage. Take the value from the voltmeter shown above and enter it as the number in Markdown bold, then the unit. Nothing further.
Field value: **10** V
